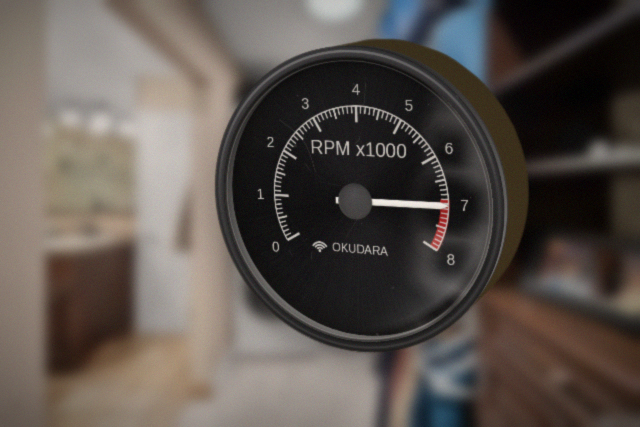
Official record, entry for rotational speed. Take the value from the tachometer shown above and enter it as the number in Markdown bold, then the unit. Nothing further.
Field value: **7000** rpm
